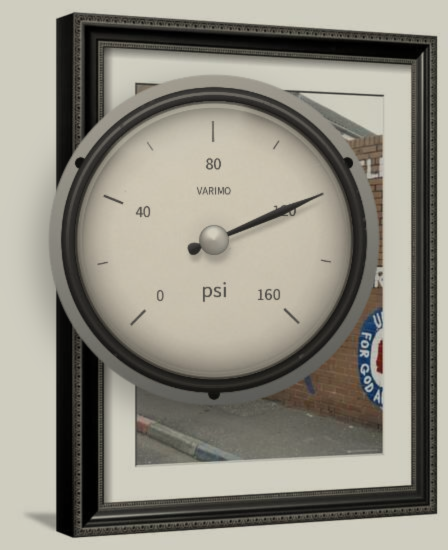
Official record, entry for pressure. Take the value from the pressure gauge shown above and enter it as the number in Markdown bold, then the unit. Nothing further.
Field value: **120** psi
